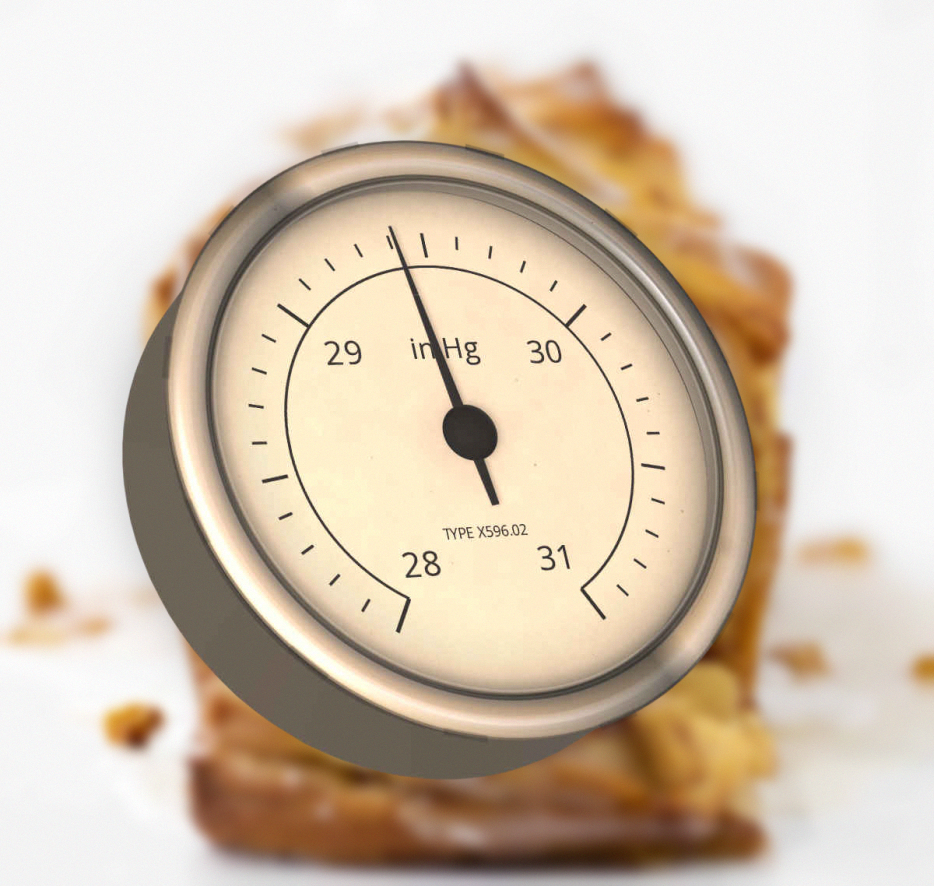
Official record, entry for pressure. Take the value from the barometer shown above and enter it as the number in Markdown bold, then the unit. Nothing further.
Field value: **29.4** inHg
